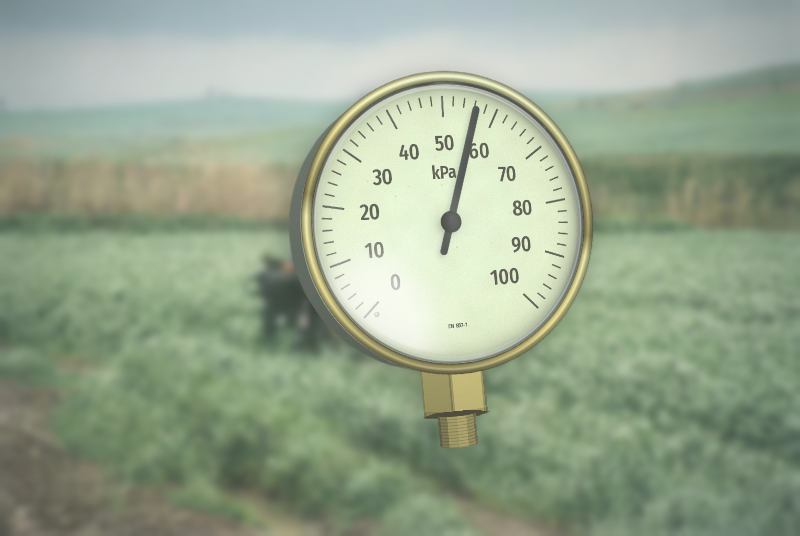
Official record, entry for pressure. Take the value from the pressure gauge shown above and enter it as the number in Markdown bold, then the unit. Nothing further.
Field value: **56** kPa
